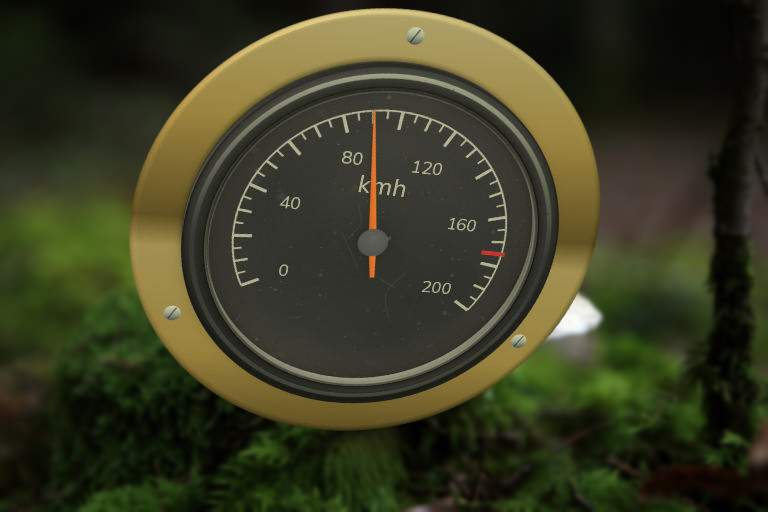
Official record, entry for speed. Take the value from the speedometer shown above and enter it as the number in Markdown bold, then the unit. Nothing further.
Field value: **90** km/h
